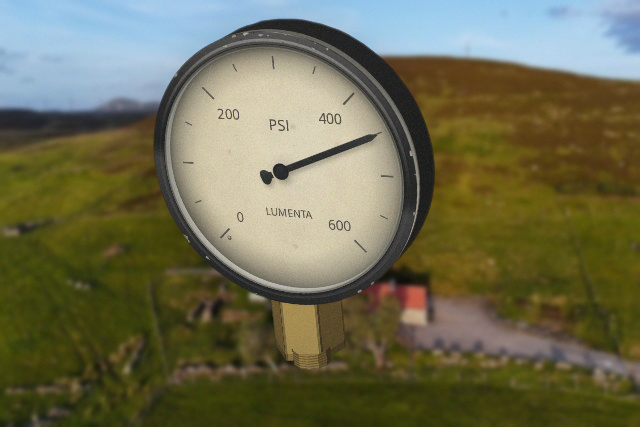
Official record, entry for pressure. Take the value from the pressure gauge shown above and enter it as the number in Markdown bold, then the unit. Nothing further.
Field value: **450** psi
